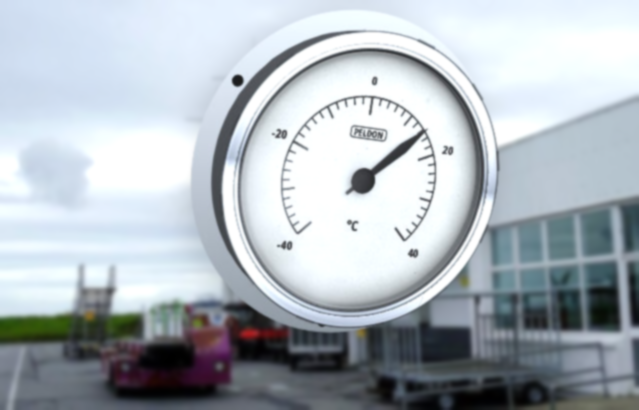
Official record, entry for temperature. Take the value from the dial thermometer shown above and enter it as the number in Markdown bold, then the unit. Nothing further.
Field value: **14** °C
